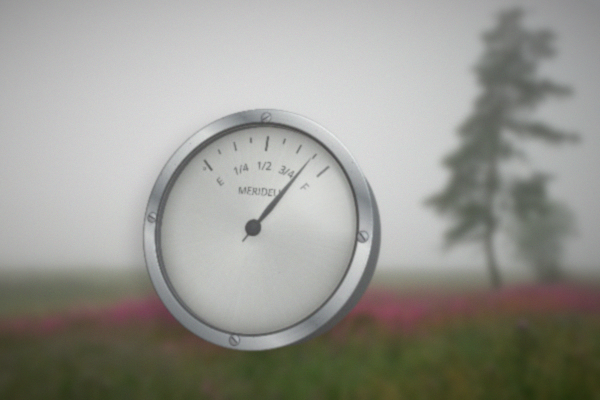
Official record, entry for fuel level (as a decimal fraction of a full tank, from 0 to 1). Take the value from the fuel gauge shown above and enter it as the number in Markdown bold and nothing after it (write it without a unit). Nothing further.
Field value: **0.875**
